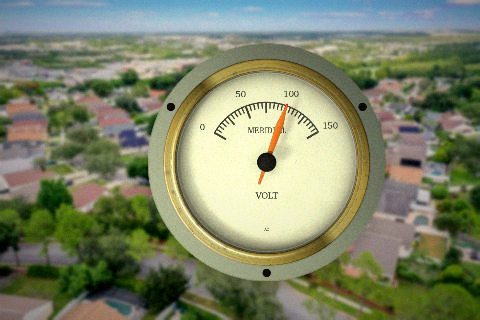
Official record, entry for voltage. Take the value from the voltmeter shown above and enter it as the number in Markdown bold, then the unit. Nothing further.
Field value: **100** V
